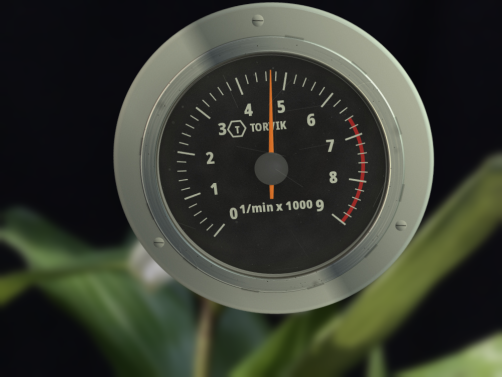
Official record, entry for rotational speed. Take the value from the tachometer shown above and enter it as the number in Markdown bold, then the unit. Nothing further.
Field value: **4700** rpm
